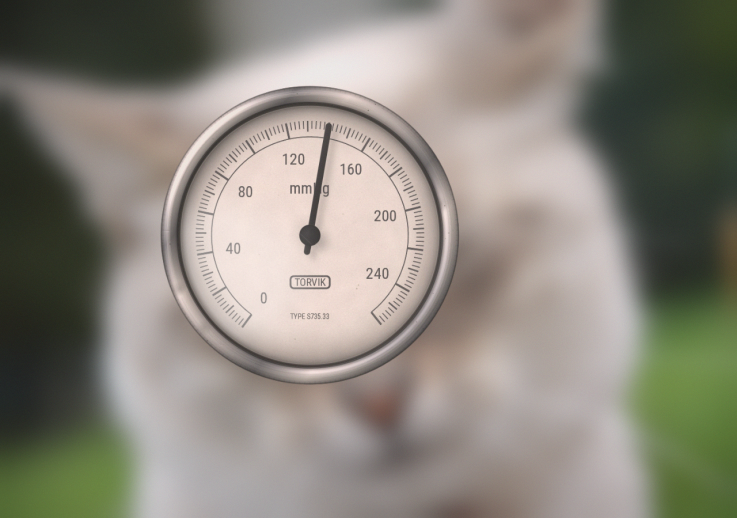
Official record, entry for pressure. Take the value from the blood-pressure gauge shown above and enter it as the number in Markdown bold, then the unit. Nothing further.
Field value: **140** mmHg
